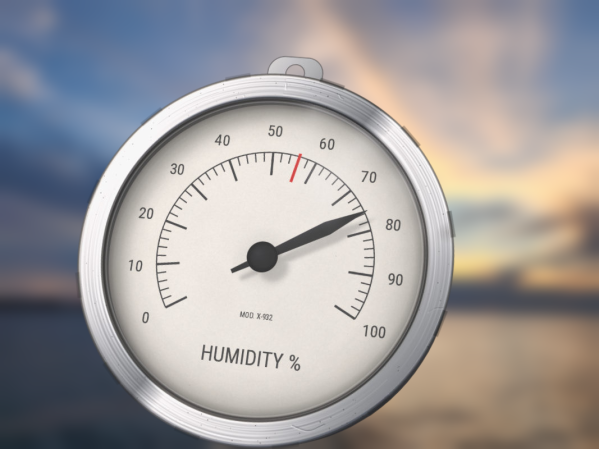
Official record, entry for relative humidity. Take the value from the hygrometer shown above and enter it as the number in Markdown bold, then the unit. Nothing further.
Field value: **76** %
